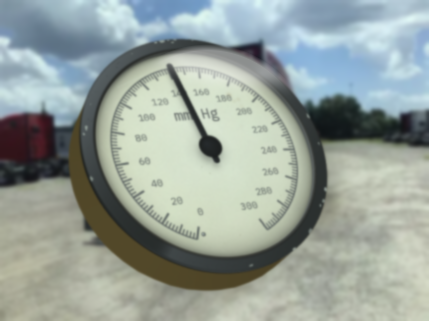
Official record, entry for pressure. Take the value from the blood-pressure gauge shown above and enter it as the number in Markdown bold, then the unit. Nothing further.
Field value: **140** mmHg
